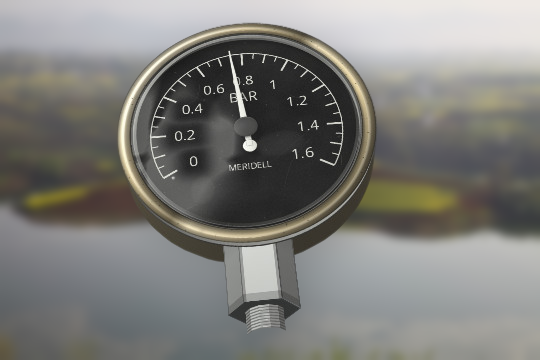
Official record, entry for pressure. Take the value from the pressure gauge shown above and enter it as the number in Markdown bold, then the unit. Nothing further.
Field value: **0.75** bar
